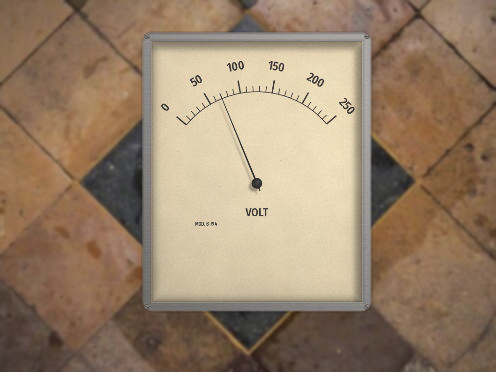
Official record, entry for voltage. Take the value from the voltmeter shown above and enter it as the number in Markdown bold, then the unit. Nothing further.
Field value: **70** V
